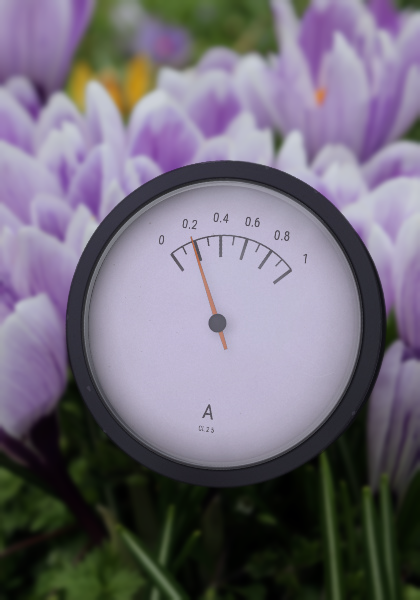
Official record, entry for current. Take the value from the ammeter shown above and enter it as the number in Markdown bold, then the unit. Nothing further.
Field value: **0.2** A
